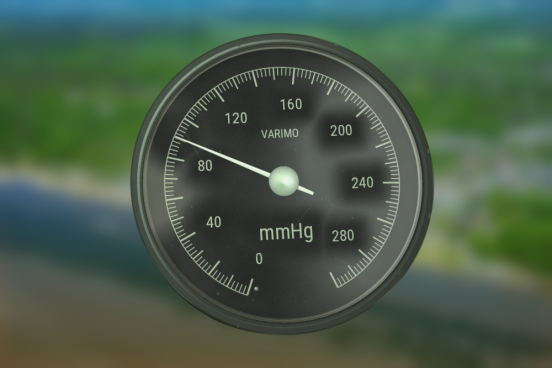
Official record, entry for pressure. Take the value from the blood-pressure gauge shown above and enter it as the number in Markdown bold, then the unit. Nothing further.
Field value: **90** mmHg
